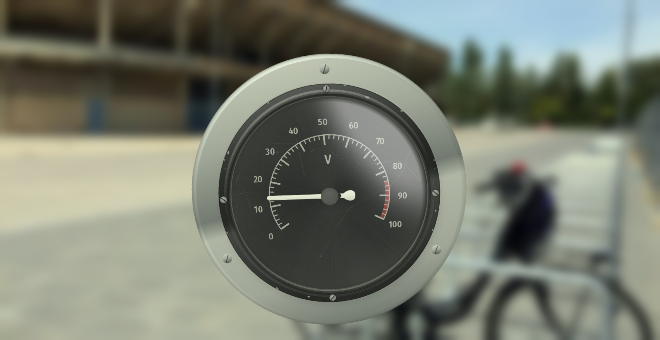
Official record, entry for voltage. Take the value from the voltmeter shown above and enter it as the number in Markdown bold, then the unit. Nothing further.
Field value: **14** V
